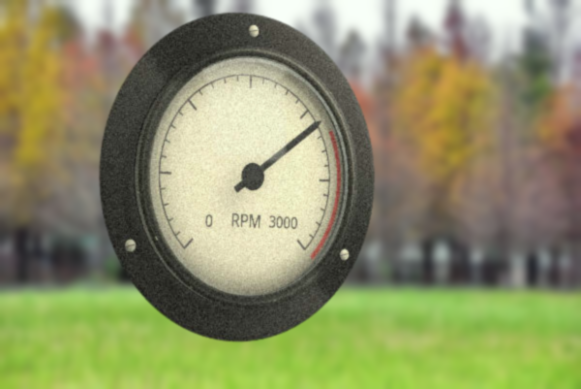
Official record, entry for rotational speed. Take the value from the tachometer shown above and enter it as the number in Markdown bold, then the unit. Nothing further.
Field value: **2100** rpm
